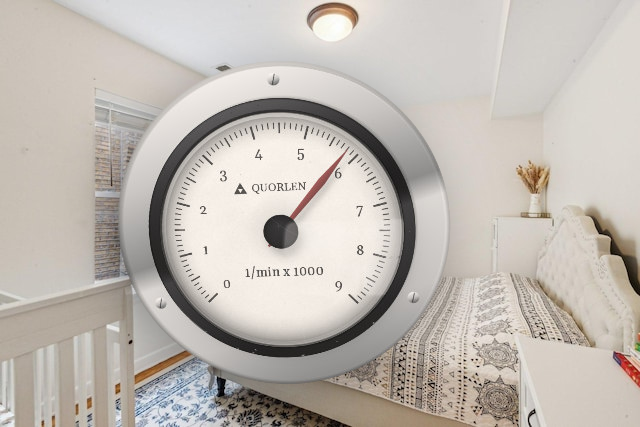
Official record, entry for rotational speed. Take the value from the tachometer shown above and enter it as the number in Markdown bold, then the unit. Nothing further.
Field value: **5800** rpm
